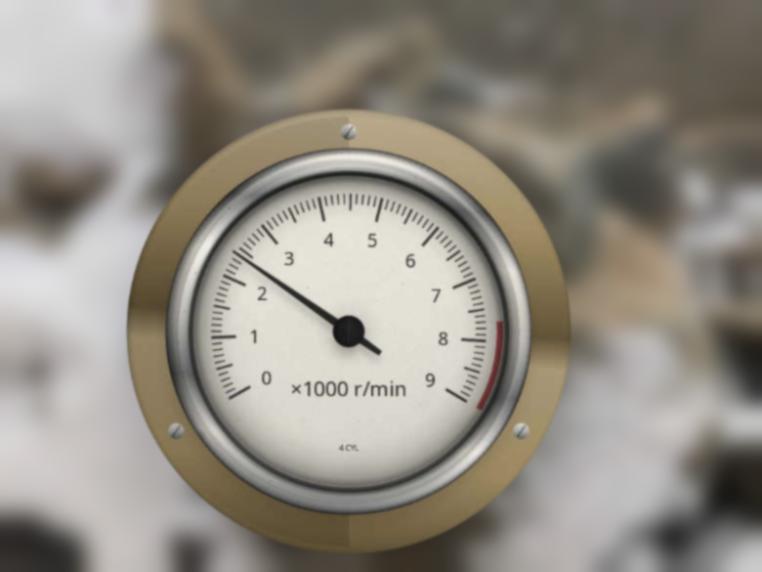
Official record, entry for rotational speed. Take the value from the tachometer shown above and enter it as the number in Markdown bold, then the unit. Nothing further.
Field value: **2400** rpm
